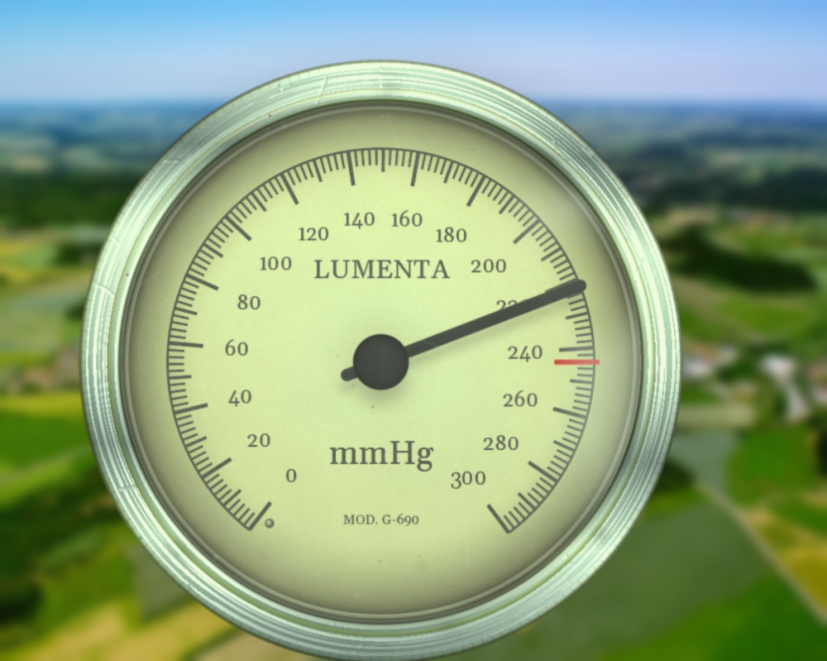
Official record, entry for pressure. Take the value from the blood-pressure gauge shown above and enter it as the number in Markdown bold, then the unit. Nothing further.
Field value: **222** mmHg
